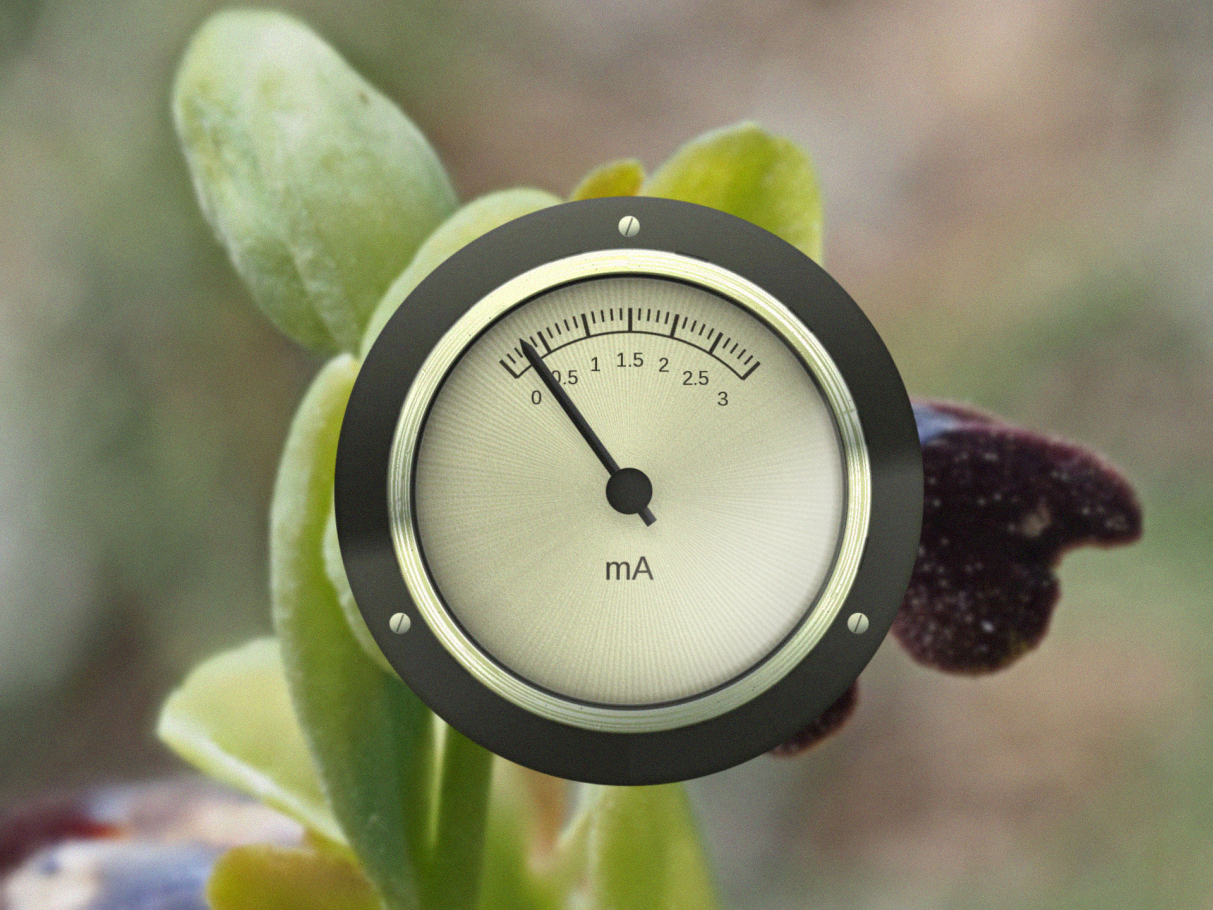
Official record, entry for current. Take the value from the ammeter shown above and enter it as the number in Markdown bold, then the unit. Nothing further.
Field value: **0.3** mA
